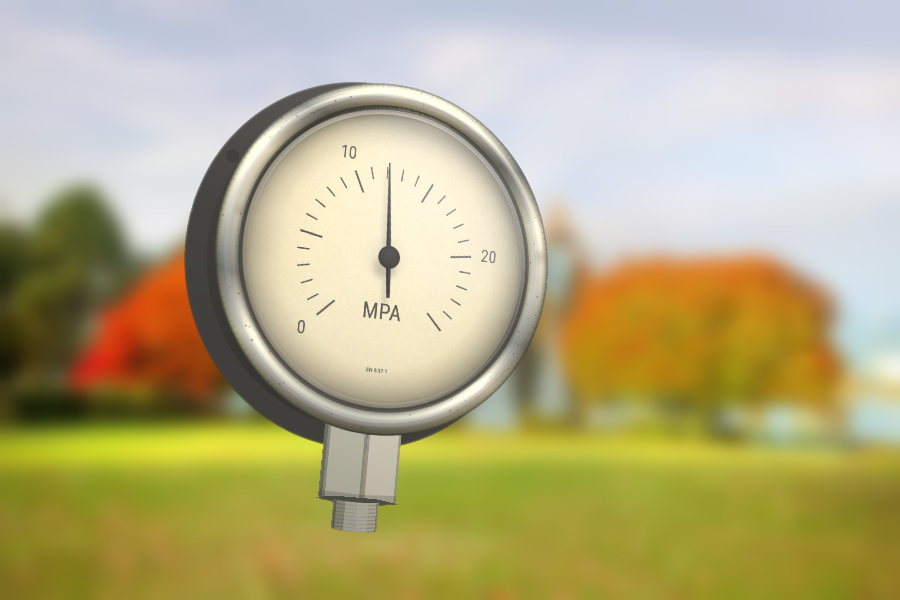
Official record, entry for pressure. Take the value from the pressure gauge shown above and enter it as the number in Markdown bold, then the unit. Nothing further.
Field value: **12** MPa
